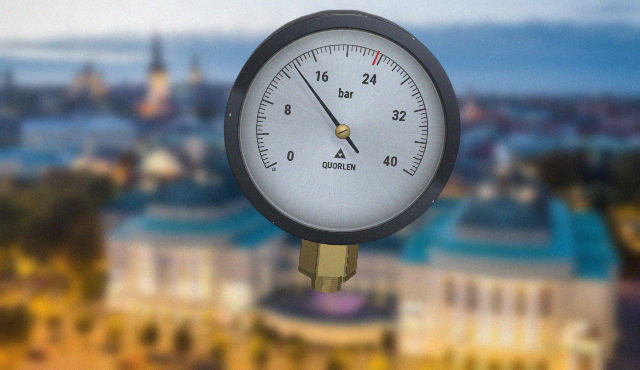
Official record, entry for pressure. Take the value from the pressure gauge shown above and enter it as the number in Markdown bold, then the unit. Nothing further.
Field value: **13.5** bar
